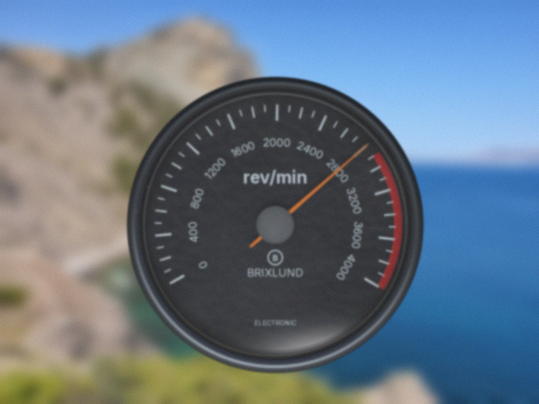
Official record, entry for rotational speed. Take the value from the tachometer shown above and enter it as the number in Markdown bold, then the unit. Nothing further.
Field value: **2800** rpm
